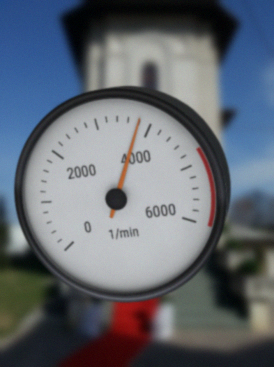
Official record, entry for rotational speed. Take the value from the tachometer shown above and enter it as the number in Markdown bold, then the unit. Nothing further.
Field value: **3800** rpm
